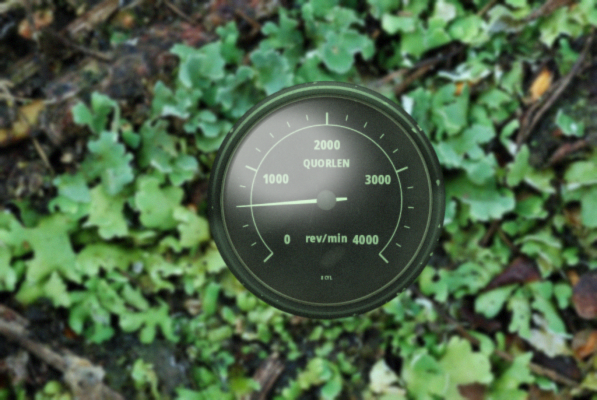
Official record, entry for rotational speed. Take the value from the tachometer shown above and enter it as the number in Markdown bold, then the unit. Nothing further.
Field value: **600** rpm
